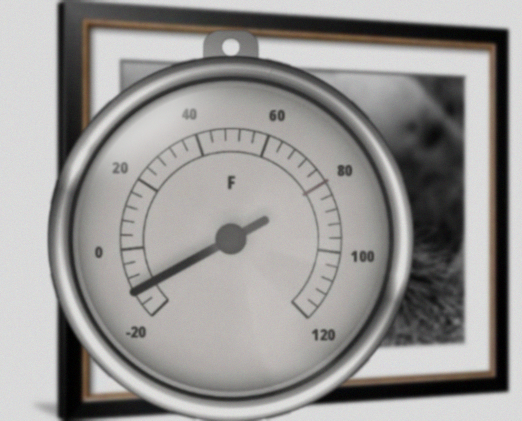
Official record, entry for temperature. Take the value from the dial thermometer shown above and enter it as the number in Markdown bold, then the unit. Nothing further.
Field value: **-12** °F
